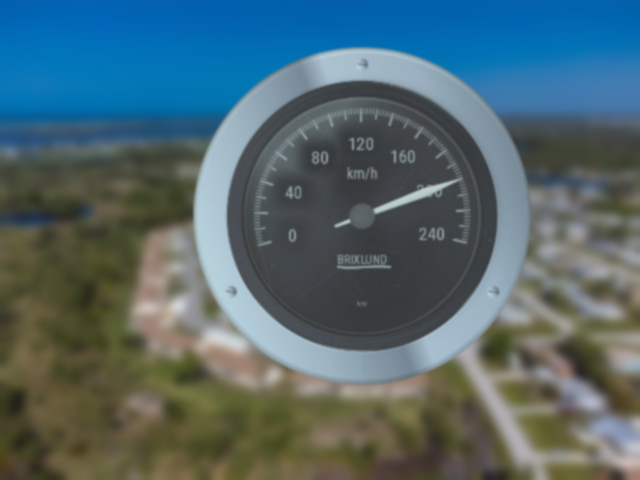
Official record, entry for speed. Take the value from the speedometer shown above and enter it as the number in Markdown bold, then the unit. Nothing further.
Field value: **200** km/h
